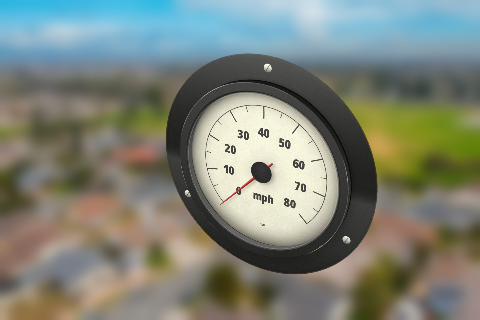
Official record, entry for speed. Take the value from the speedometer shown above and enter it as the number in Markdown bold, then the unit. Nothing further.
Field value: **0** mph
